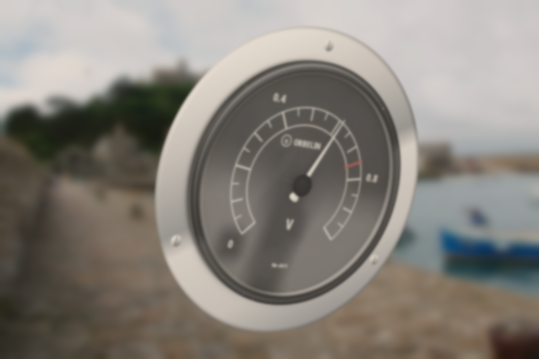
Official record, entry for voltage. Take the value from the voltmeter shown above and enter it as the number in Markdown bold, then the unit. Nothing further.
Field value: **0.6** V
